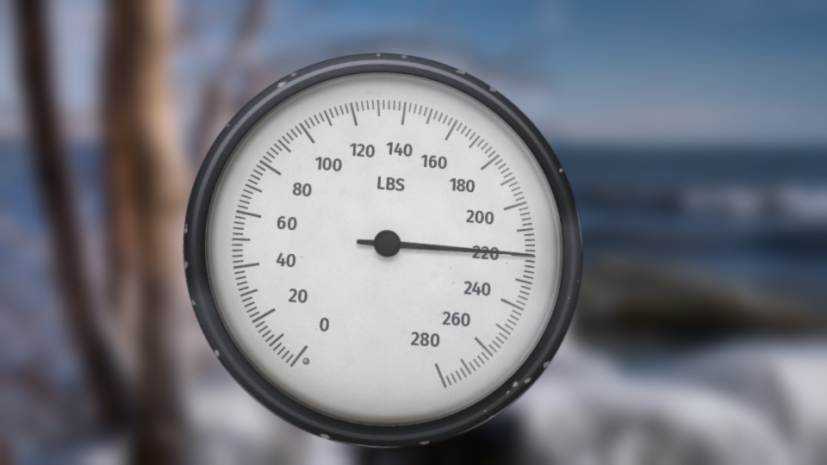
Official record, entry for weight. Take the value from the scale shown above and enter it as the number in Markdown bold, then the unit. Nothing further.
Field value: **220** lb
